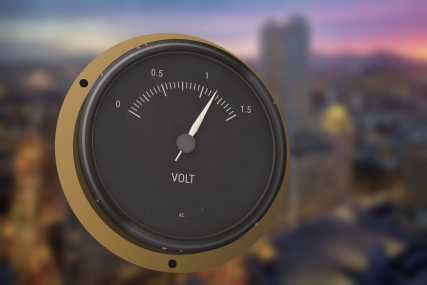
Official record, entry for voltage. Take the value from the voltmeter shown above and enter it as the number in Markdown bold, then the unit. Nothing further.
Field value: **1.15** V
